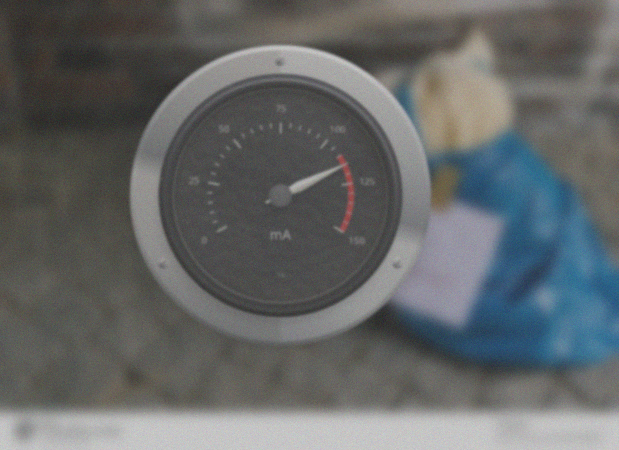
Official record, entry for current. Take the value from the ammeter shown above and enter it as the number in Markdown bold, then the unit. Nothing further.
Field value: **115** mA
